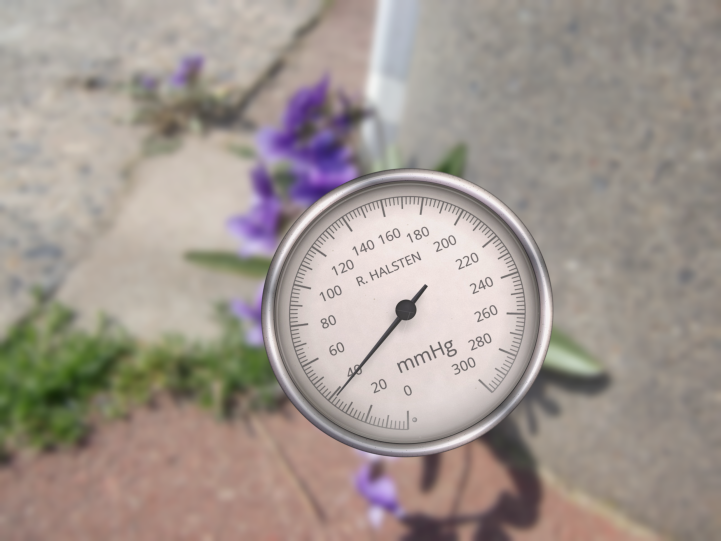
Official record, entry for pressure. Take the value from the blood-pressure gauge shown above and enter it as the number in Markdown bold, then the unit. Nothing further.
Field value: **38** mmHg
